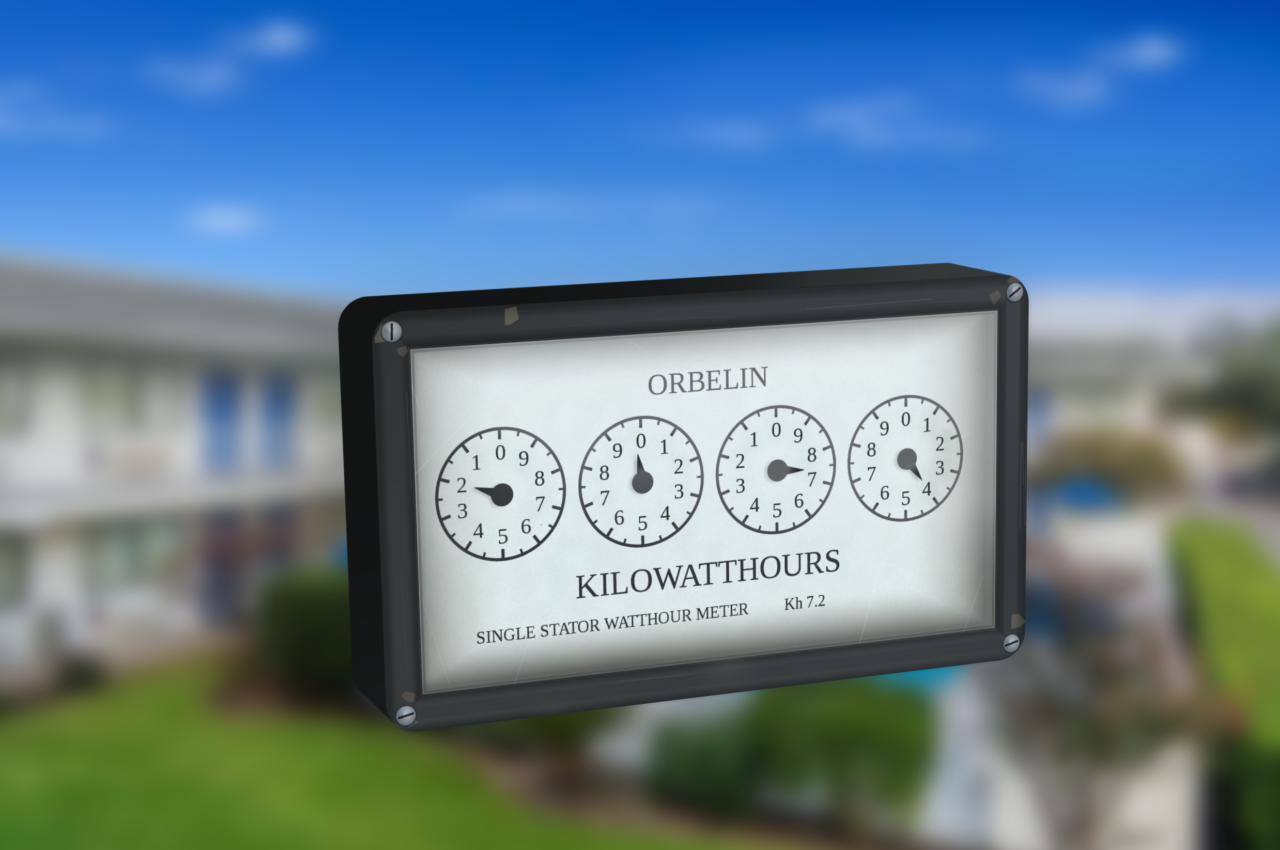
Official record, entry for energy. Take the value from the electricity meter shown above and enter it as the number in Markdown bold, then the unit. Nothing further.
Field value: **1974** kWh
